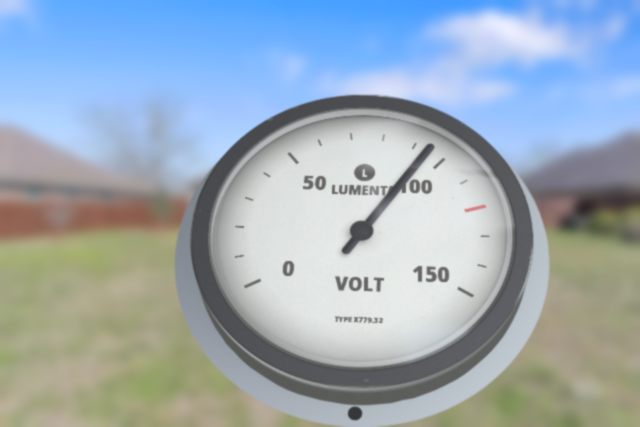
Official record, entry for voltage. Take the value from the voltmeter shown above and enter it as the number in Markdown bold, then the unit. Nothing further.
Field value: **95** V
